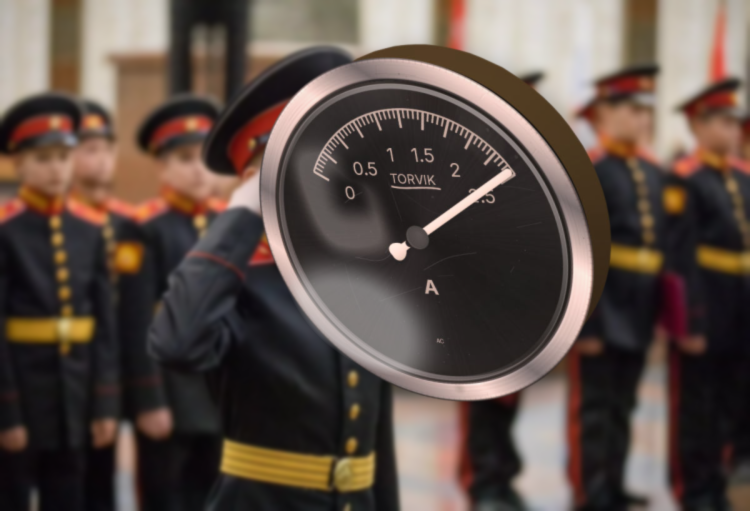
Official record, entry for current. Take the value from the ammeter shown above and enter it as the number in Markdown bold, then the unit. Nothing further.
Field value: **2.45** A
